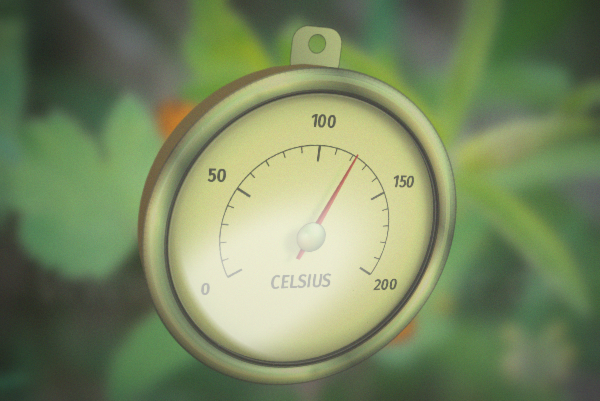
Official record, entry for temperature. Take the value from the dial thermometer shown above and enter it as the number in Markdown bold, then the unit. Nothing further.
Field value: **120** °C
